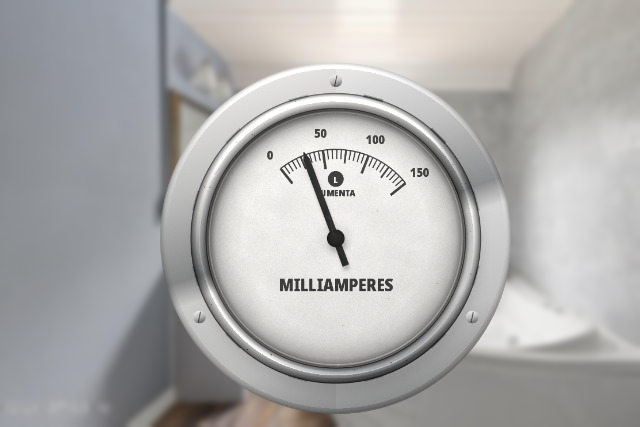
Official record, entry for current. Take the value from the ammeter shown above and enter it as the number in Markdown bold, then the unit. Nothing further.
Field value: **30** mA
